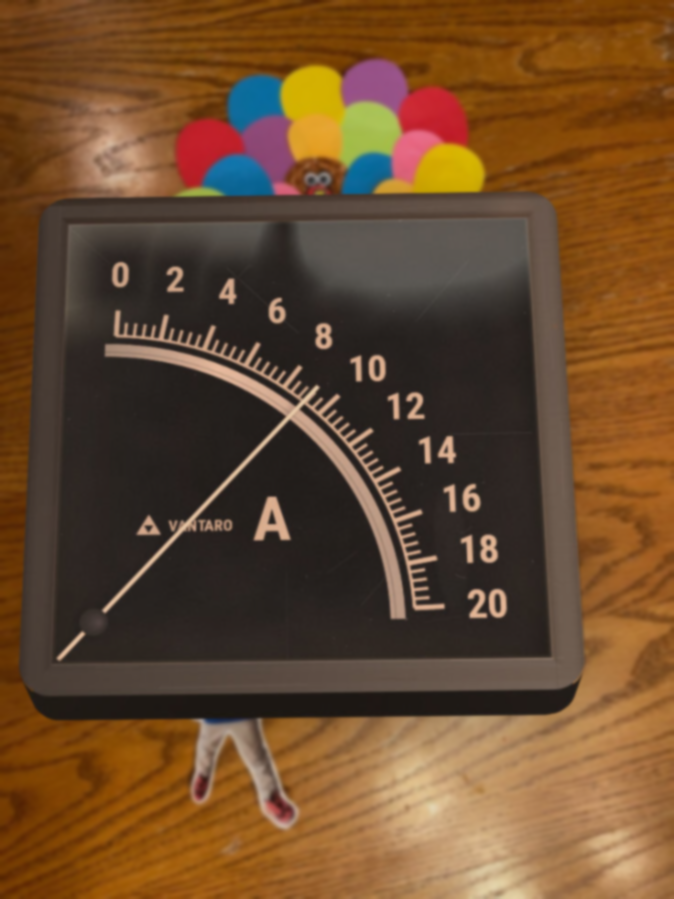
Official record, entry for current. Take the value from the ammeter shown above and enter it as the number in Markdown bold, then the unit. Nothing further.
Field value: **9.2** A
